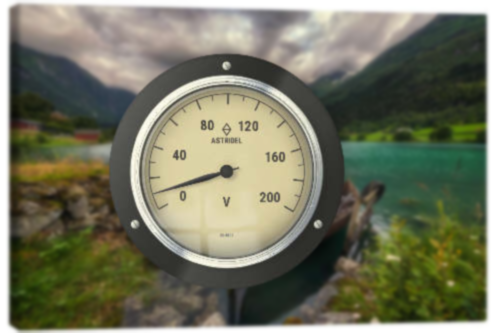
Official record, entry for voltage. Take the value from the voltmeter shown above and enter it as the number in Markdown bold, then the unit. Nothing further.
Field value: **10** V
